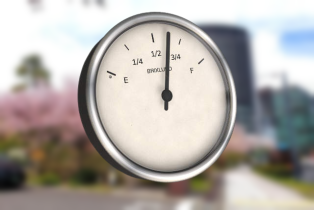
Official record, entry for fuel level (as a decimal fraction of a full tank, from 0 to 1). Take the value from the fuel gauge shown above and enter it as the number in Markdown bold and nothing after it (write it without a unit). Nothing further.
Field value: **0.625**
